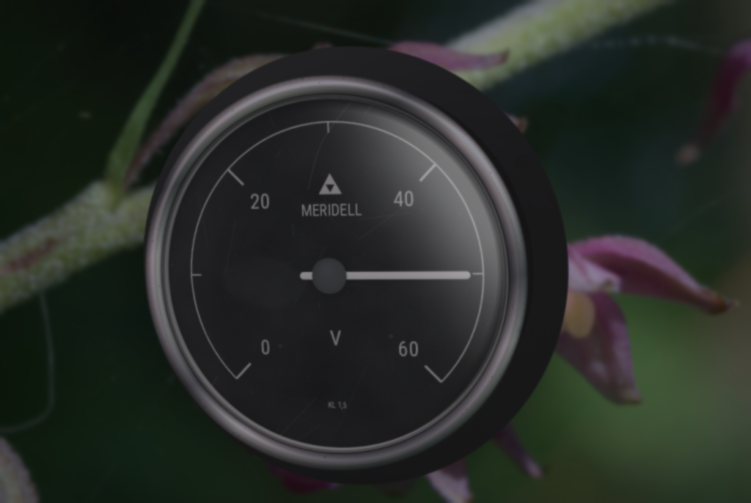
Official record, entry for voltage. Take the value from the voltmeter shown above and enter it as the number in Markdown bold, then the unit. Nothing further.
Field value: **50** V
